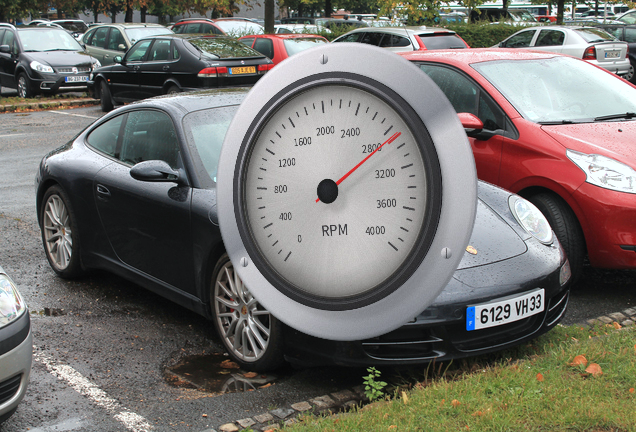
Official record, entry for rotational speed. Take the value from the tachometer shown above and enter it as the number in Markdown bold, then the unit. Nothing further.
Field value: **2900** rpm
